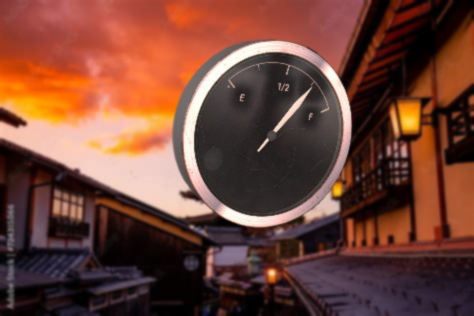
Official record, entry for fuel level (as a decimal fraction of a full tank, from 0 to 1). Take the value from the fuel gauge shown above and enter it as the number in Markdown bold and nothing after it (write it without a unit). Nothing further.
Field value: **0.75**
